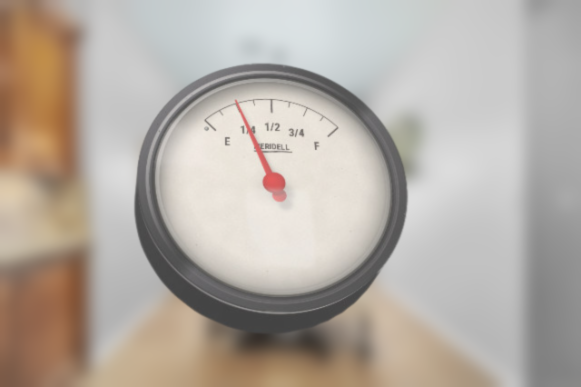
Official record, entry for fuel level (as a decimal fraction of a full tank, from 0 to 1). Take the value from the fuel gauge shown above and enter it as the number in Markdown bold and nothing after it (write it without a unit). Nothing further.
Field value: **0.25**
